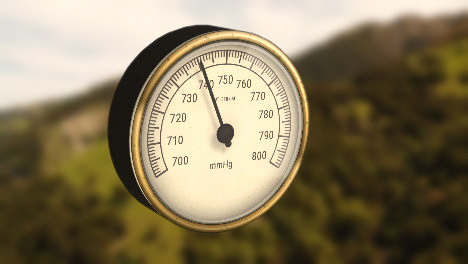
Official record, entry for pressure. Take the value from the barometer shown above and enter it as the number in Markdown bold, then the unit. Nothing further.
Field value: **740** mmHg
